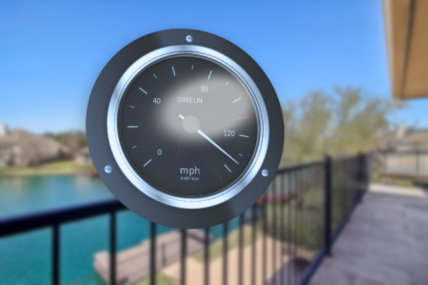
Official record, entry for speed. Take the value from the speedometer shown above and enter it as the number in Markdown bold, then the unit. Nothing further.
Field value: **135** mph
